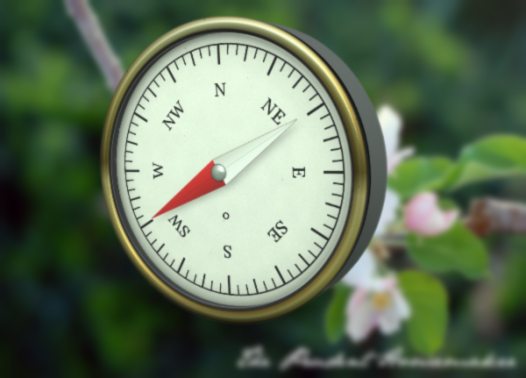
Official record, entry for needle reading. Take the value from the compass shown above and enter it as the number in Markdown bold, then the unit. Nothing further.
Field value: **240** °
